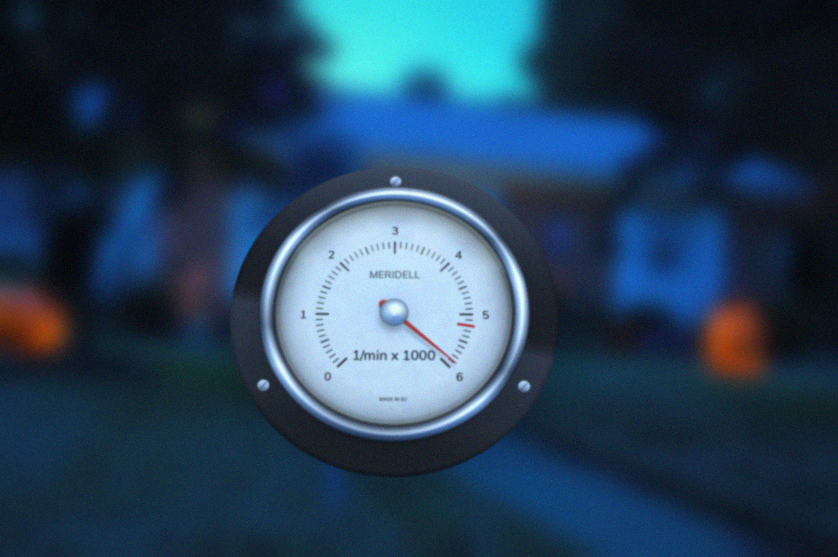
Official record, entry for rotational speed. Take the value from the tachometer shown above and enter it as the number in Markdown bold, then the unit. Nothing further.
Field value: **5900** rpm
